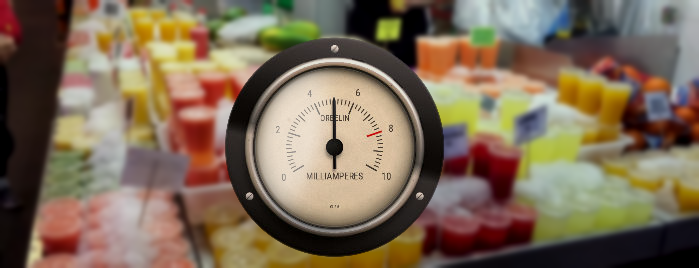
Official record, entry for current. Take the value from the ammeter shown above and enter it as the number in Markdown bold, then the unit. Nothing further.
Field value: **5** mA
